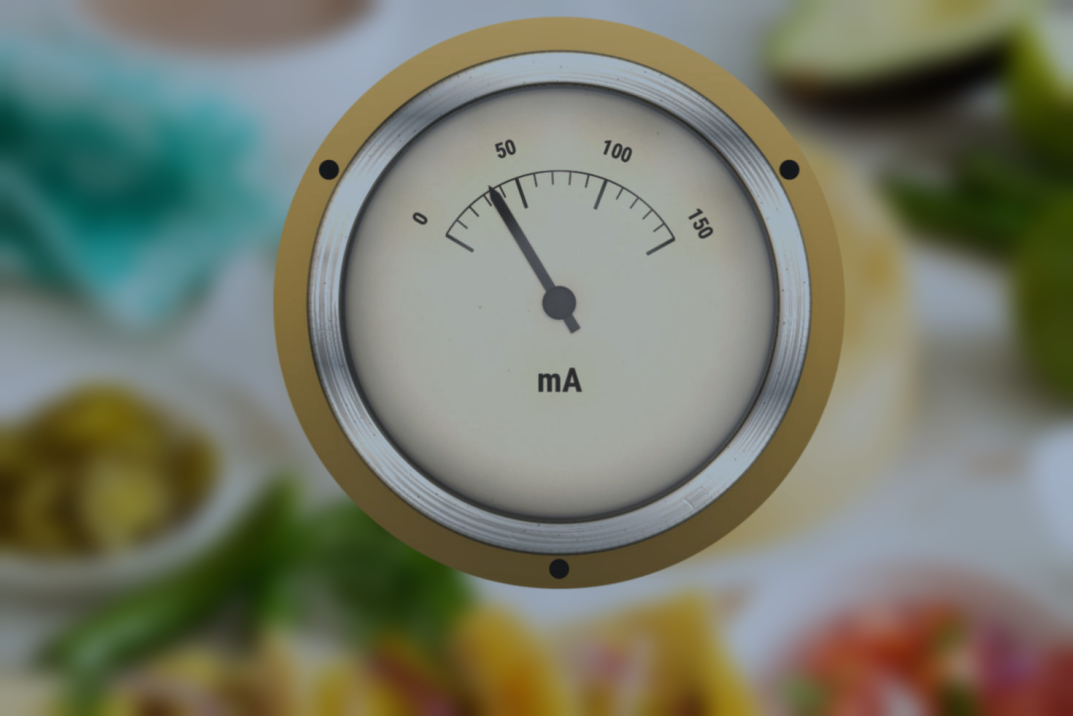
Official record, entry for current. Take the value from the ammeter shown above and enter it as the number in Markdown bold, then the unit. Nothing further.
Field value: **35** mA
